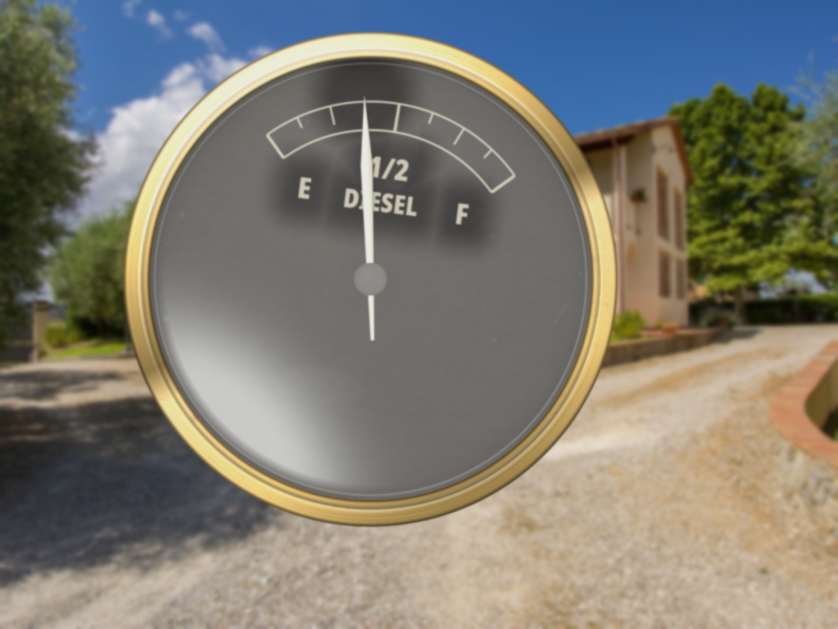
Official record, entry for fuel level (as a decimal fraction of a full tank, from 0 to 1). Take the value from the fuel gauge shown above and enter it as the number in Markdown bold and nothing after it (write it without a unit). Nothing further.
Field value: **0.375**
